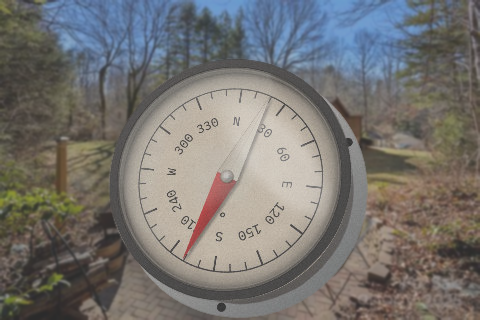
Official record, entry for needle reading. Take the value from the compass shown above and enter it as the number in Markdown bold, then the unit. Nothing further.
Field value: **200** °
